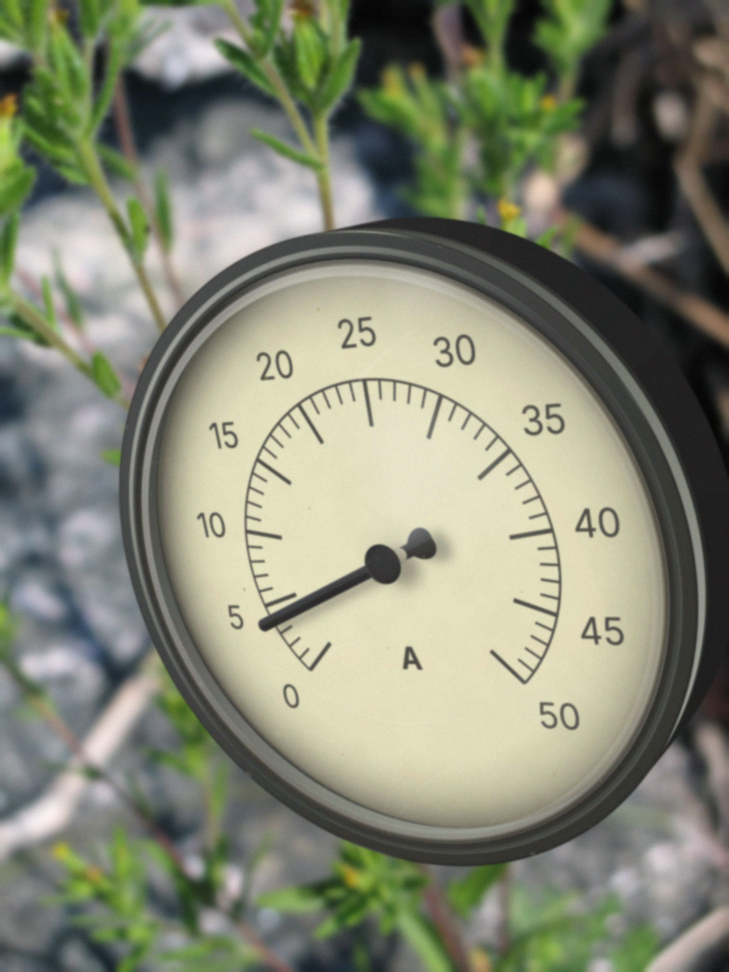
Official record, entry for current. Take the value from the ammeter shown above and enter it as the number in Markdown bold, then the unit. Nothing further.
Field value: **4** A
